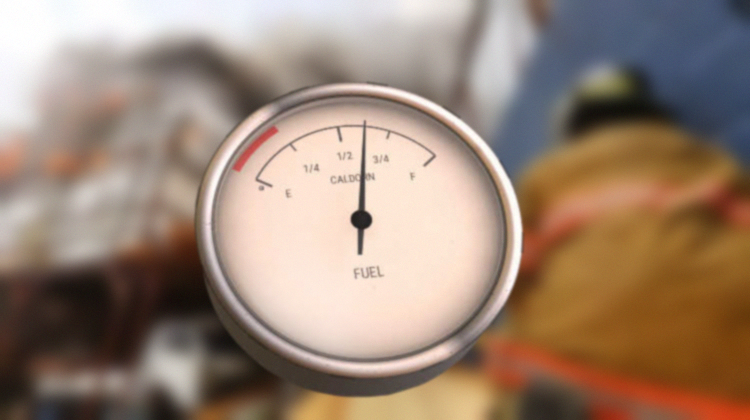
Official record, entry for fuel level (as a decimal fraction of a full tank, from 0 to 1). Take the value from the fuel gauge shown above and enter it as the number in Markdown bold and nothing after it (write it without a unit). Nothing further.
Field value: **0.625**
